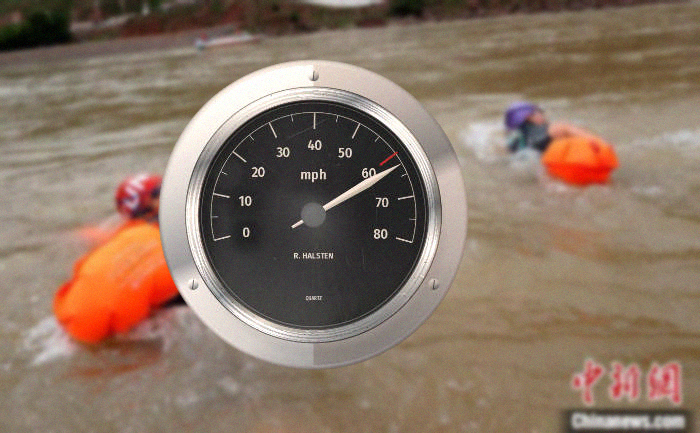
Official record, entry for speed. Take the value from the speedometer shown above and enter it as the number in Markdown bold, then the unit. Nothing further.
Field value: **62.5** mph
